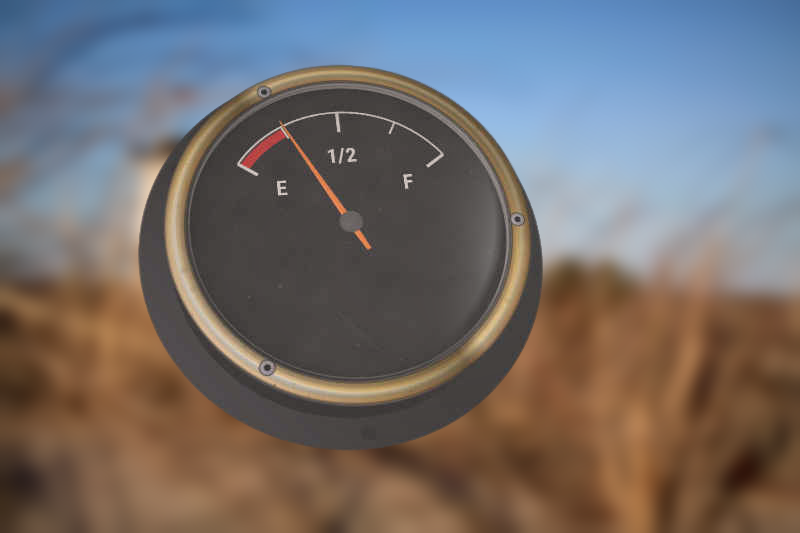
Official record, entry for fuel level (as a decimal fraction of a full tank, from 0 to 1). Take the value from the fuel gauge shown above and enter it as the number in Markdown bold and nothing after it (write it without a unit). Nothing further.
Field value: **0.25**
